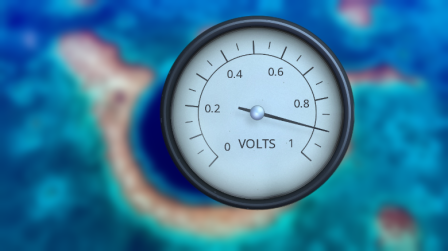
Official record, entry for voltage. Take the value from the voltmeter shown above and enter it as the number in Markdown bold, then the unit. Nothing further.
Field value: **0.9** V
